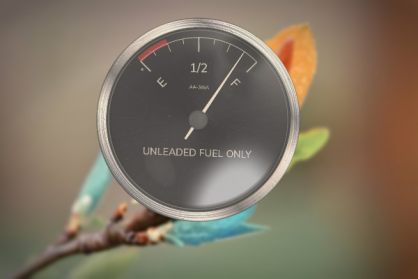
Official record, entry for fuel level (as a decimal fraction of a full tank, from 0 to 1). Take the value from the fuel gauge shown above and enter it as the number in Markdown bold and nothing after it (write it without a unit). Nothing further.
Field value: **0.875**
